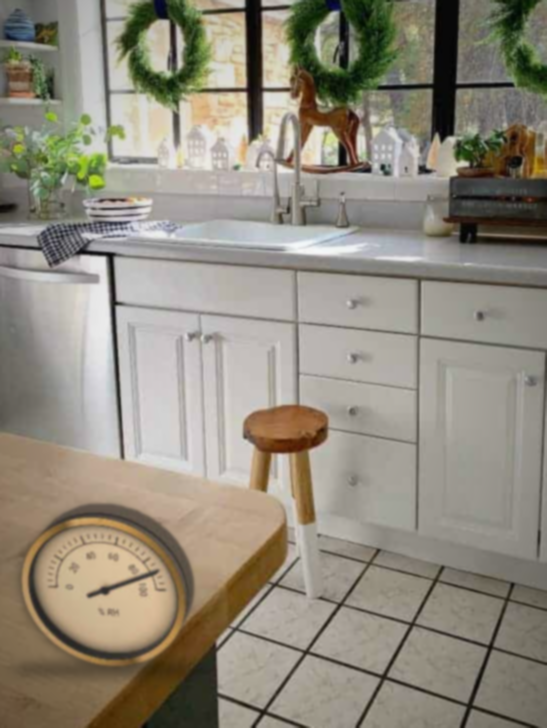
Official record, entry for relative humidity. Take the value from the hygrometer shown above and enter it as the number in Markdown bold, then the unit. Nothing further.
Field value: **88** %
